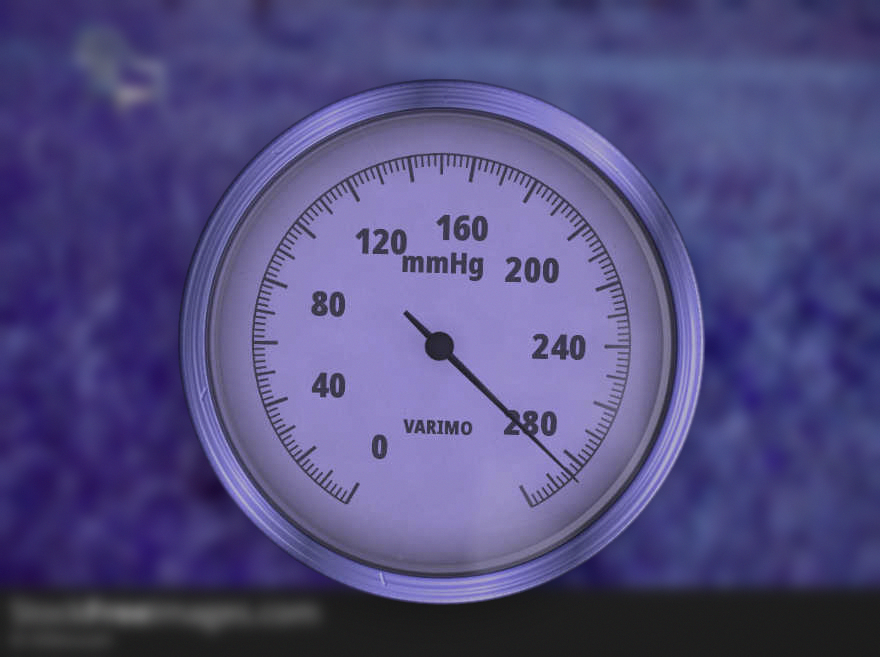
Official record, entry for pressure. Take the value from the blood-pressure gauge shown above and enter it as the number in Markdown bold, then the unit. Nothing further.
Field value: **284** mmHg
